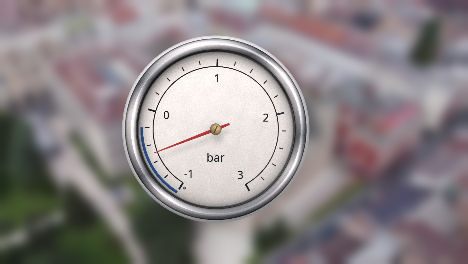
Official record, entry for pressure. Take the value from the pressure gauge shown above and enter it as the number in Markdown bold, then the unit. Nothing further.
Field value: **-0.5** bar
